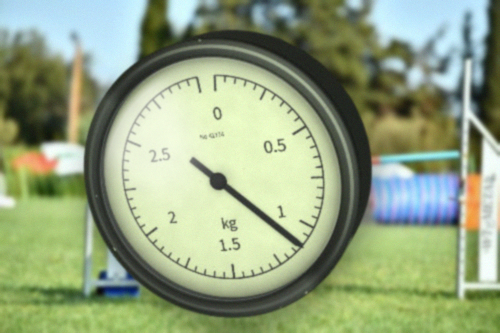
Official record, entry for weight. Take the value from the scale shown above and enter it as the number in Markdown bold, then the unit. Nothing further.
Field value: **1.1** kg
